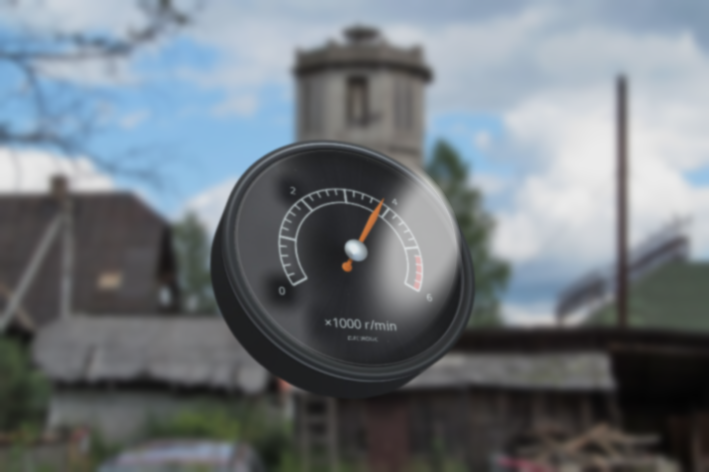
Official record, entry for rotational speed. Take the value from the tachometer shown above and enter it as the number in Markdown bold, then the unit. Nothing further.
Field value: **3800** rpm
